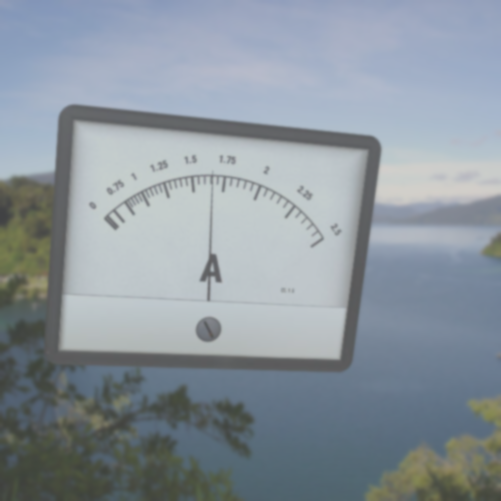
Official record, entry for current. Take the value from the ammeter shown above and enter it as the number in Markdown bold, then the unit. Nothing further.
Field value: **1.65** A
